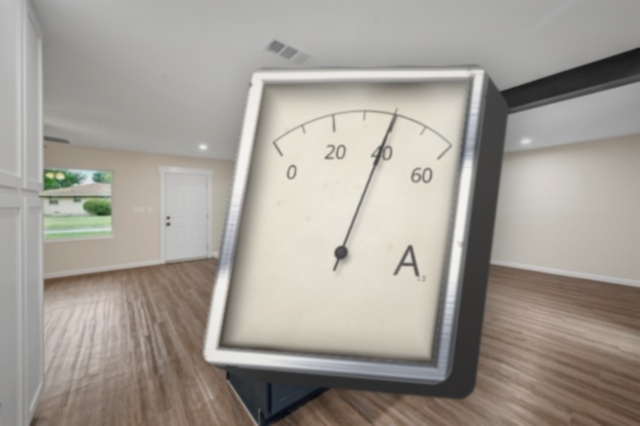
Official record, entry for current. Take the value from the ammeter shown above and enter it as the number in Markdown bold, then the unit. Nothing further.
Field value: **40** A
